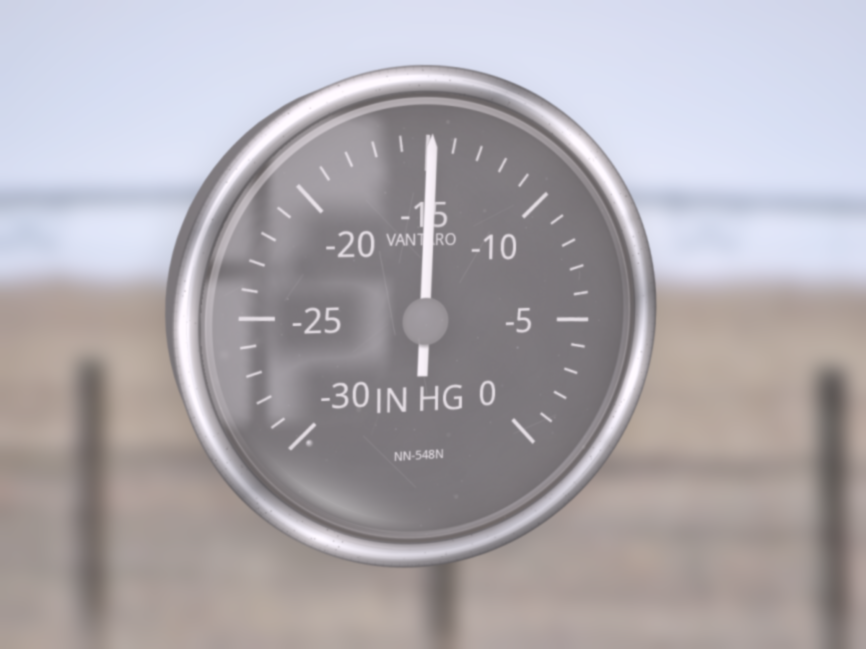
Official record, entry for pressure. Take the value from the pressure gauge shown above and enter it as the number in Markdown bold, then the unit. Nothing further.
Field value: **-15** inHg
